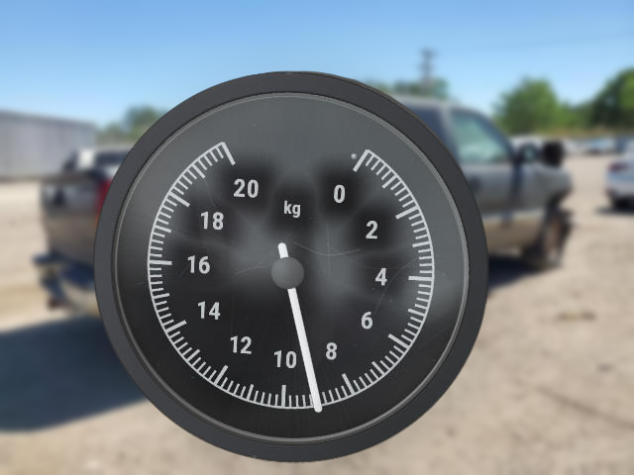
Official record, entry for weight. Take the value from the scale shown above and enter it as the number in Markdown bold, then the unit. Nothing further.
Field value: **9** kg
